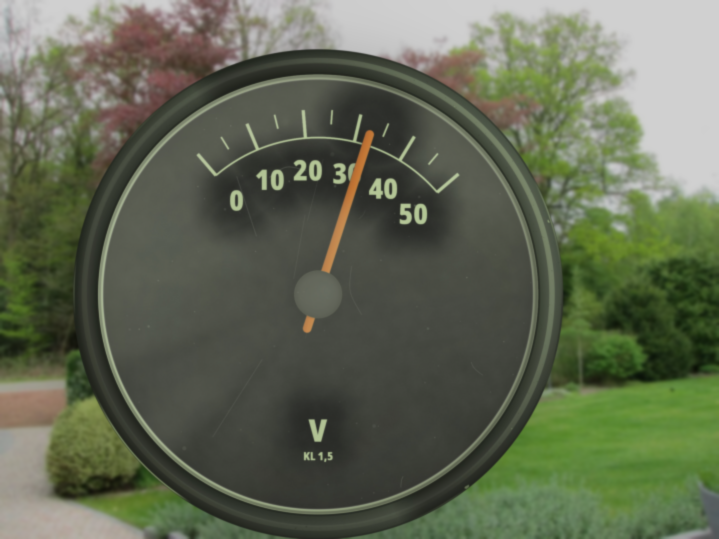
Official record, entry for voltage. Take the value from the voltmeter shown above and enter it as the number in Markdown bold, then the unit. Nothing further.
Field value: **32.5** V
